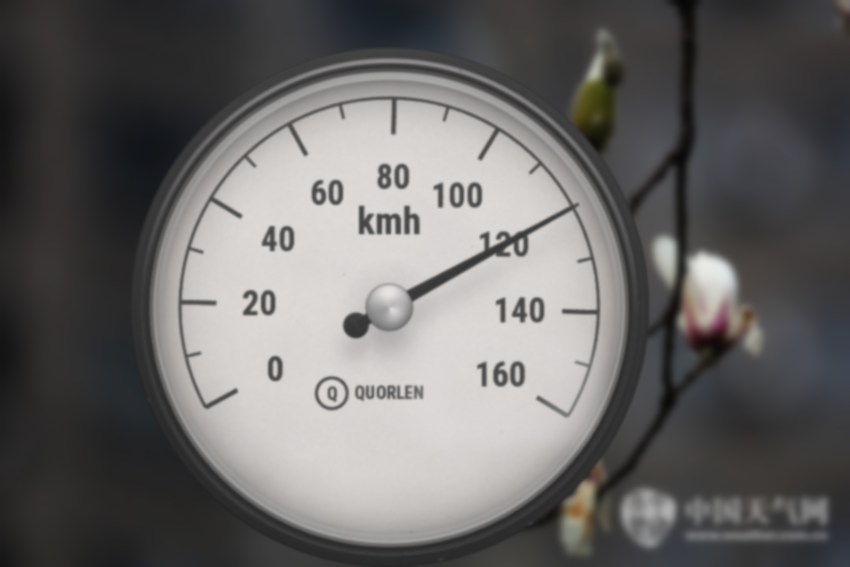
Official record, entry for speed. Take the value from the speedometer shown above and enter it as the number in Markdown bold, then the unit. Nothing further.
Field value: **120** km/h
